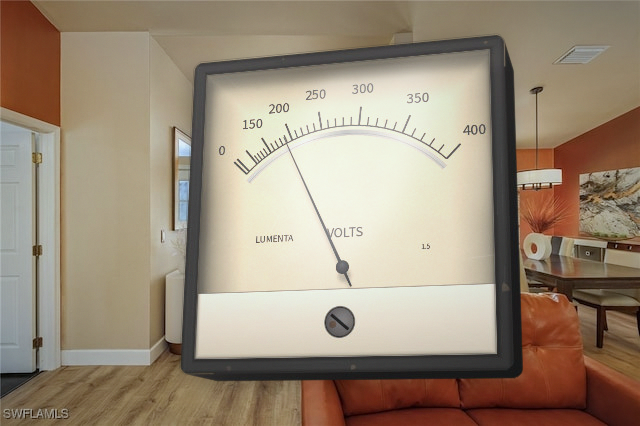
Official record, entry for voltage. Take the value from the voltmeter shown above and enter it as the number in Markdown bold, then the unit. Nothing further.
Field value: **190** V
